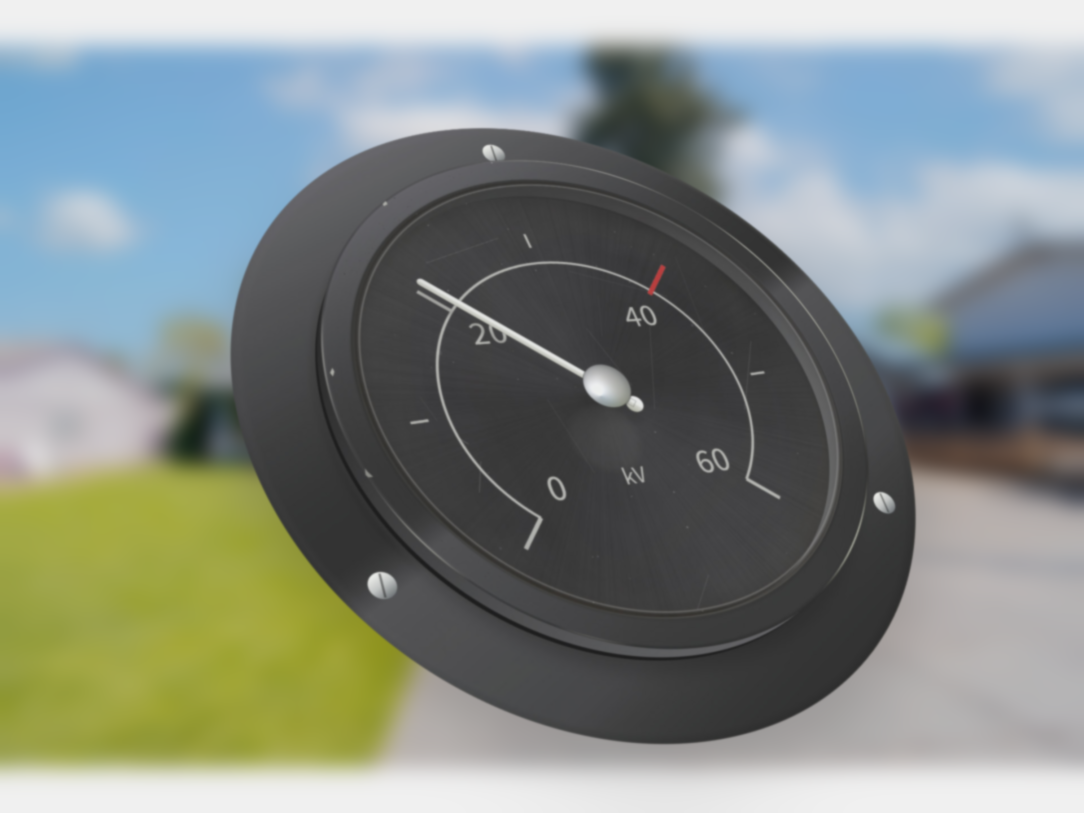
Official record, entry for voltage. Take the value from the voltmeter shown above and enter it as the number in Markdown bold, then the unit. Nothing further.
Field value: **20** kV
